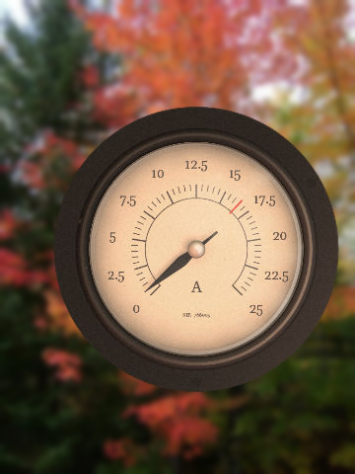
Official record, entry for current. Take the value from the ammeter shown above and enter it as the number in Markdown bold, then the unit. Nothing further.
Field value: **0.5** A
